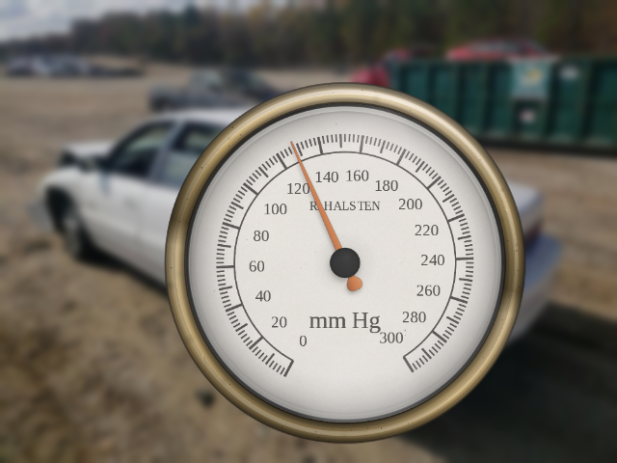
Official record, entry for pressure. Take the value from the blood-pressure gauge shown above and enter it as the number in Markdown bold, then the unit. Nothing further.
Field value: **128** mmHg
